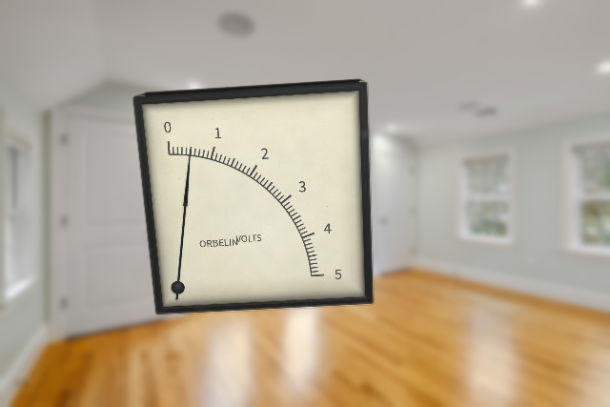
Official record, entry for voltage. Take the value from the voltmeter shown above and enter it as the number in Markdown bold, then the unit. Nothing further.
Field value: **0.5** V
